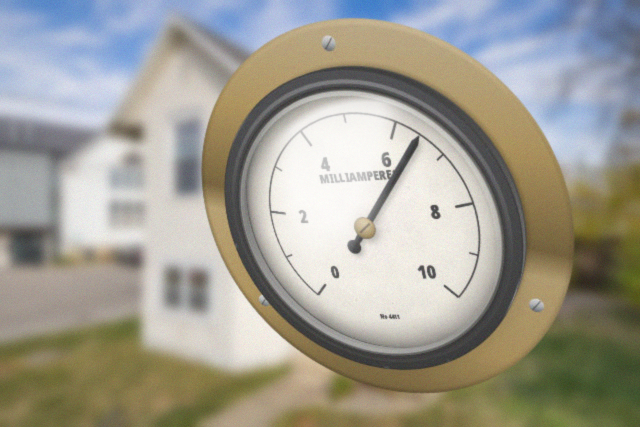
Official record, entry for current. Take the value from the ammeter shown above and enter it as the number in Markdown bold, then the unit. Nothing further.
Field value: **6.5** mA
